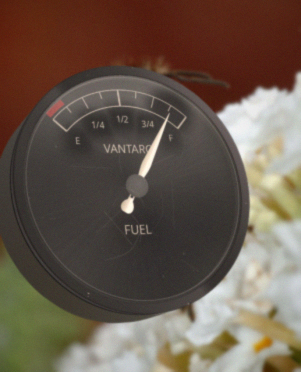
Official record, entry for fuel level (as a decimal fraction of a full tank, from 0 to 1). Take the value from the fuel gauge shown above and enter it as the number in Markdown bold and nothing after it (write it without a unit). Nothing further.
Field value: **0.875**
